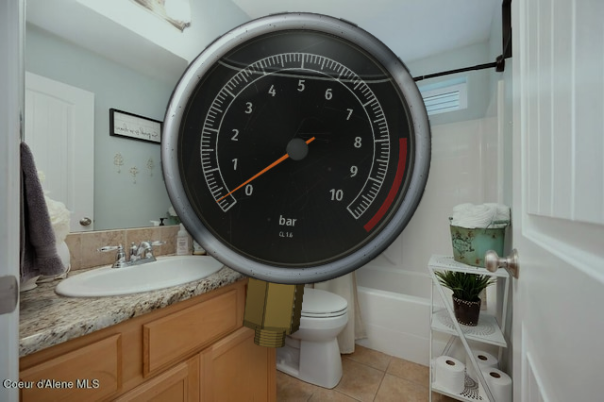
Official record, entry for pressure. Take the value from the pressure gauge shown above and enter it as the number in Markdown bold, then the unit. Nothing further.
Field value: **0.3** bar
